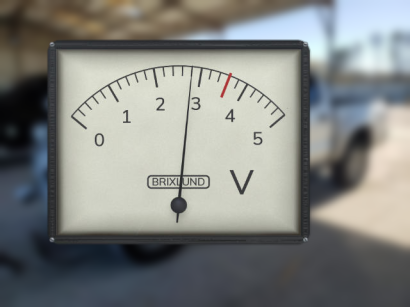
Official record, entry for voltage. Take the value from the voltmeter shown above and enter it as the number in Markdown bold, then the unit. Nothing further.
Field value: **2.8** V
